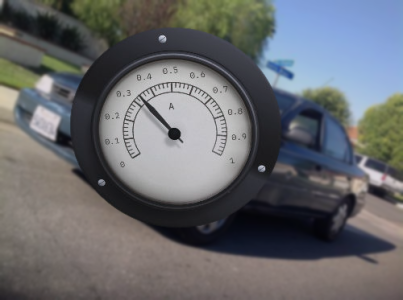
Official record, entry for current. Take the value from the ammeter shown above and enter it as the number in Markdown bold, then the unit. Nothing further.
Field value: **0.34** A
